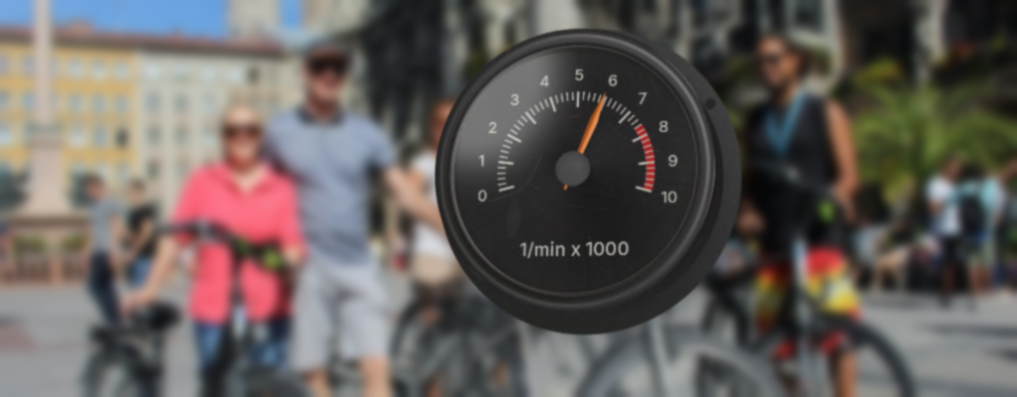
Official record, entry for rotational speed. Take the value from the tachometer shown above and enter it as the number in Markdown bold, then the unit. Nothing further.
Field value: **6000** rpm
